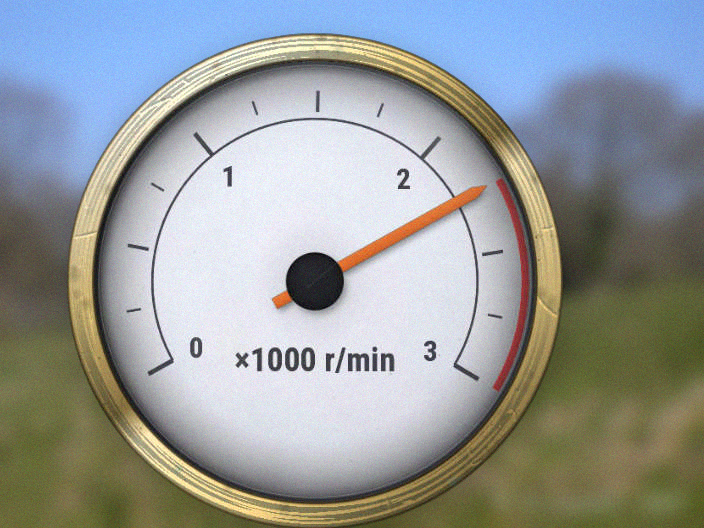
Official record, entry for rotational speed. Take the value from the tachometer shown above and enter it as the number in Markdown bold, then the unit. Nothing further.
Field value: **2250** rpm
